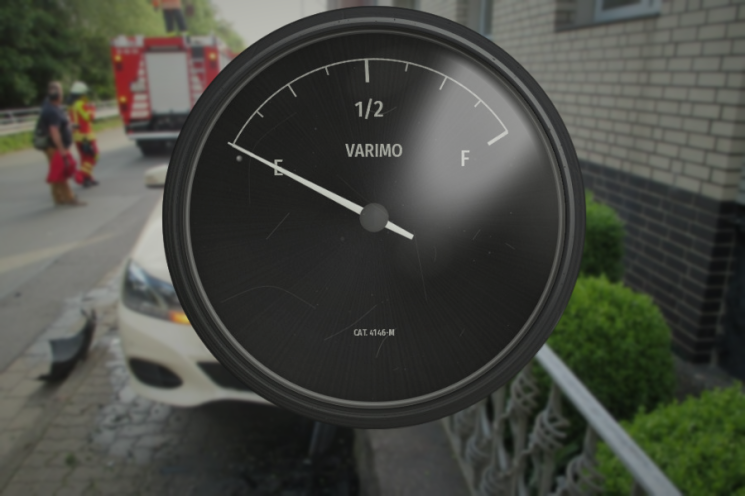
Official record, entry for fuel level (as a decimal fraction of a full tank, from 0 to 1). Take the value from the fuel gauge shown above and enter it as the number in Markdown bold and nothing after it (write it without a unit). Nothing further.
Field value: **0**
